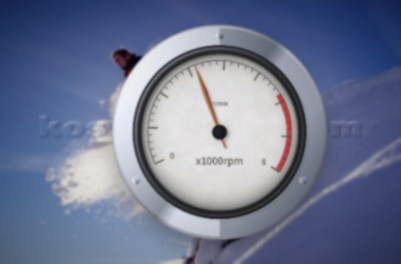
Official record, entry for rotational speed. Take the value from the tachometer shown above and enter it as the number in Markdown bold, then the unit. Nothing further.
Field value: **3200** rpm
